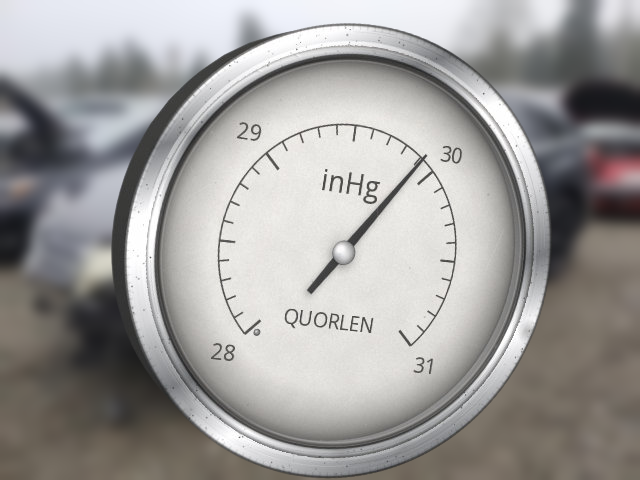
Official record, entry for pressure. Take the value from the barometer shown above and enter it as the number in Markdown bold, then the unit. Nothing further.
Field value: **29.9** inHg
